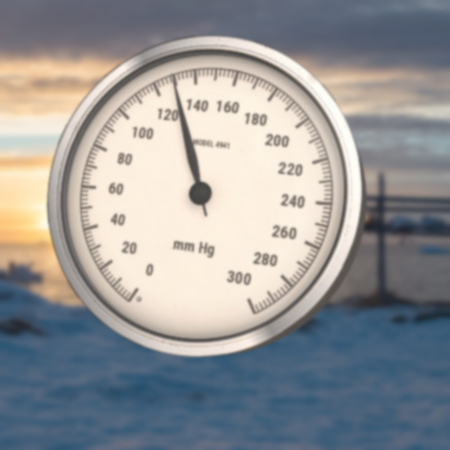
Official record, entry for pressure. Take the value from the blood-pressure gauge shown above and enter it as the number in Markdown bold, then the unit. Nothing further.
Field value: **130** mmHg
